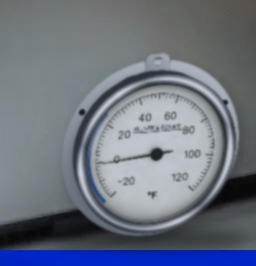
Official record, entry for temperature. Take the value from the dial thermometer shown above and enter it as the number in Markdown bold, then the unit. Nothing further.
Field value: **0** °F
